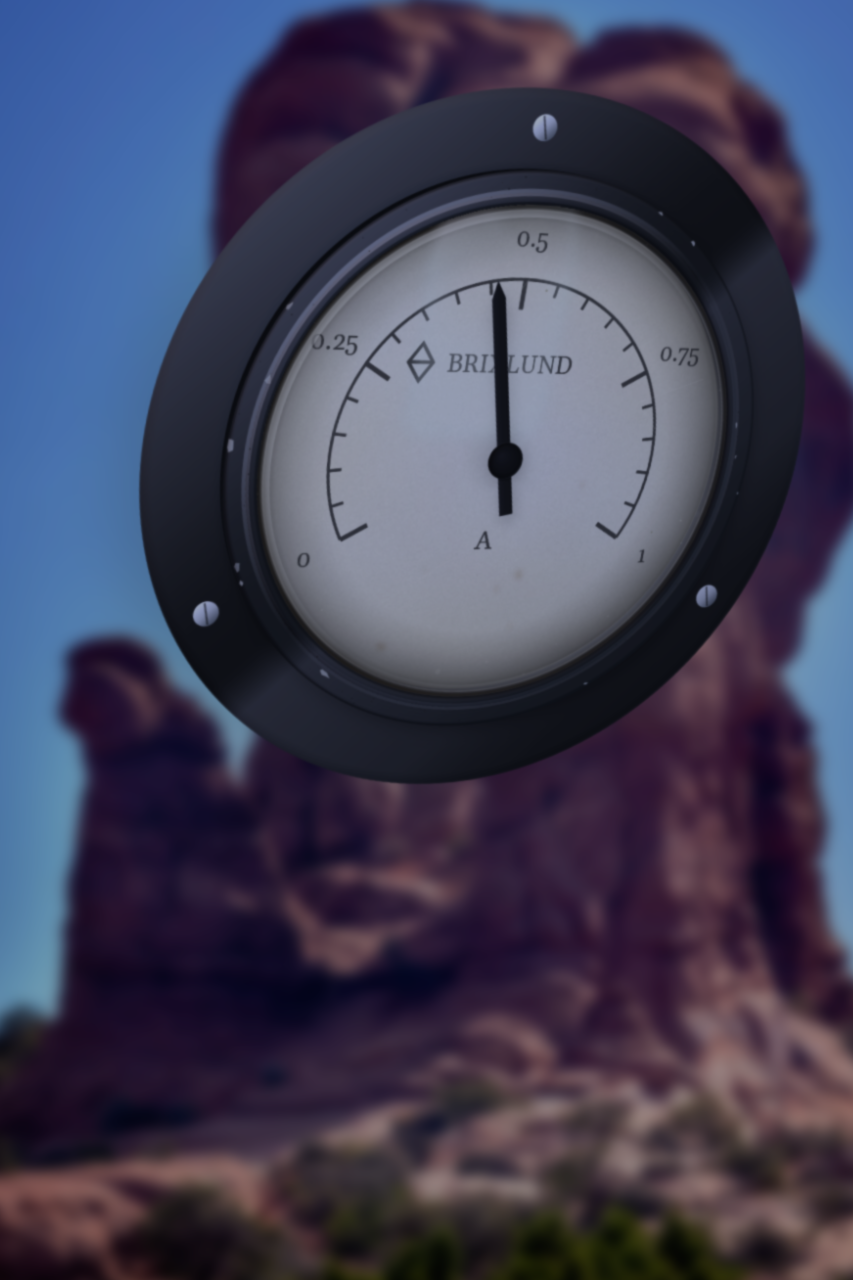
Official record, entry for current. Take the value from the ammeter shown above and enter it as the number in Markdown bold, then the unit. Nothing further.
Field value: **0.45** A
